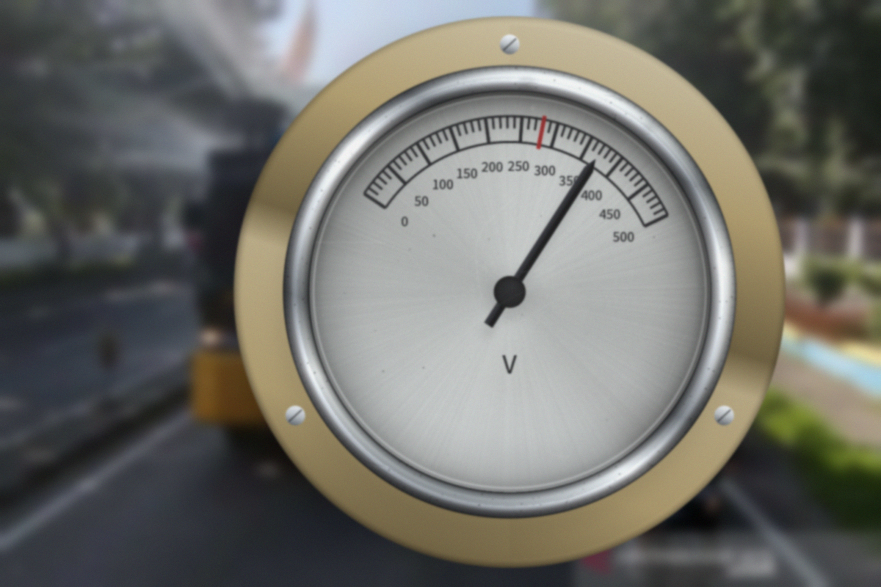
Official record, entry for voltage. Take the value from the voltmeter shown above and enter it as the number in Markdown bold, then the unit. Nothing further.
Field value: **370** V
